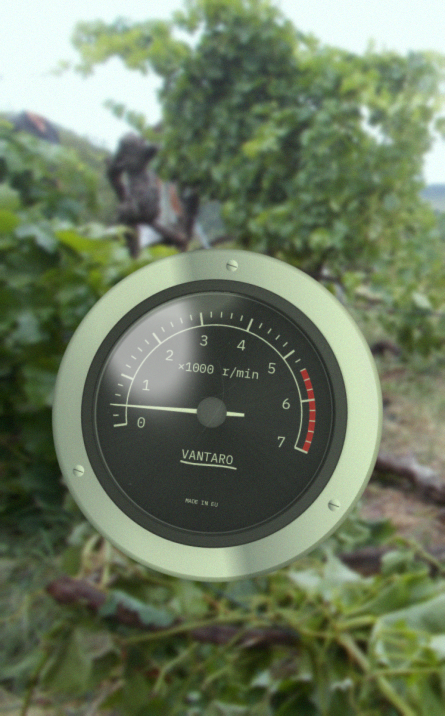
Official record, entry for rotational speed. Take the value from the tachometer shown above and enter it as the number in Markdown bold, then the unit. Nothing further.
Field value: **400** rpm
